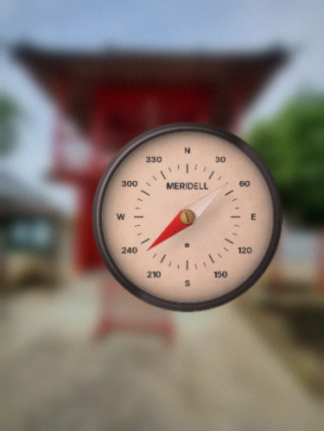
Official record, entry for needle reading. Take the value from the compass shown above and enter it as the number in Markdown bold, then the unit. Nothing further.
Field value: **230** °
